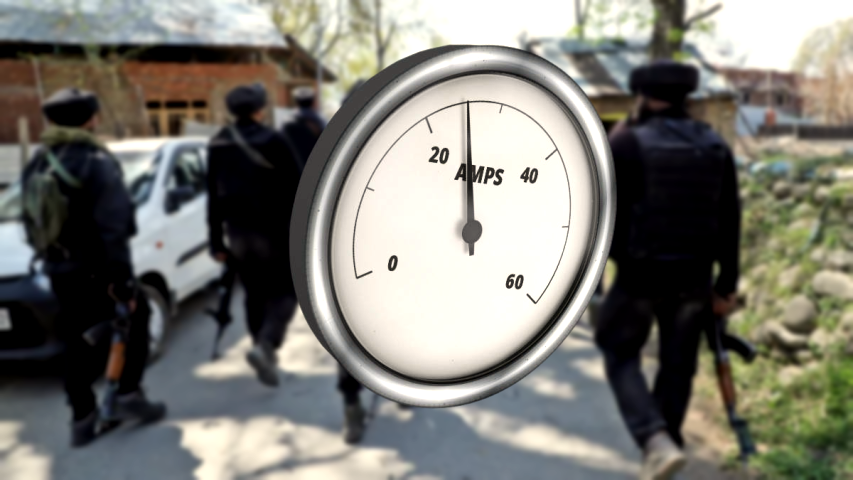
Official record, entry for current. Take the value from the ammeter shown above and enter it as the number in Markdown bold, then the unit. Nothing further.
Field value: **25** A
